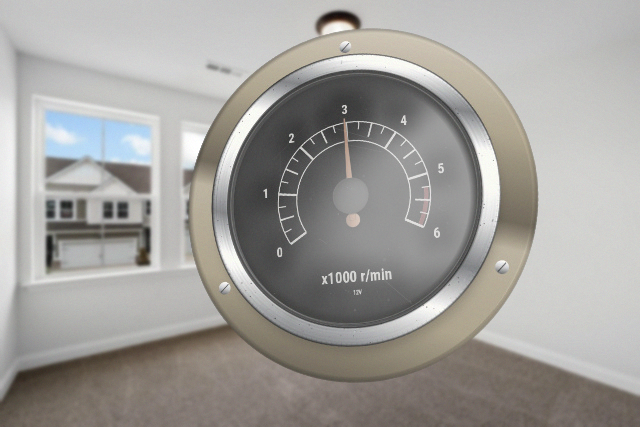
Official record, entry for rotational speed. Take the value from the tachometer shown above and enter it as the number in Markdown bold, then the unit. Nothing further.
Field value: **3000** rpm
